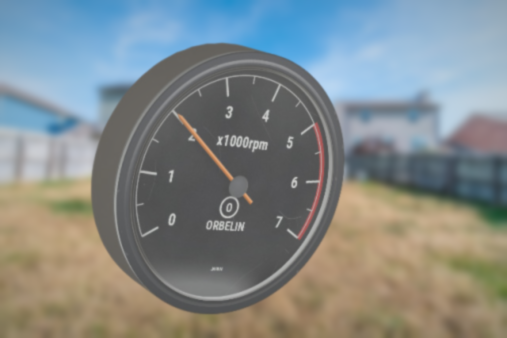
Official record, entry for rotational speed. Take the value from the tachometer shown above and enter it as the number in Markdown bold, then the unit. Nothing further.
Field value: **2000** rpm
